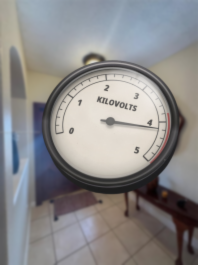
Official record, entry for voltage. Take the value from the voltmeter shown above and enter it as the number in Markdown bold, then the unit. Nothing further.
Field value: **4.2** kV
